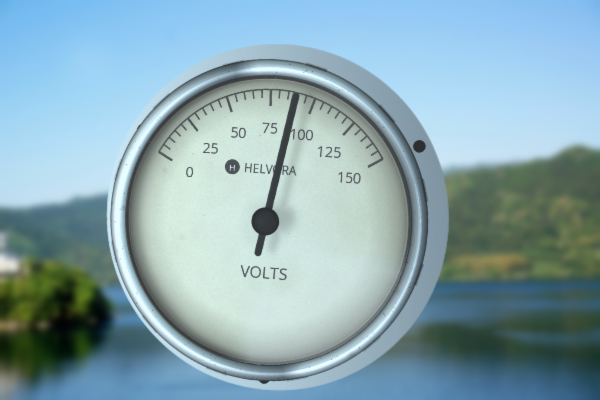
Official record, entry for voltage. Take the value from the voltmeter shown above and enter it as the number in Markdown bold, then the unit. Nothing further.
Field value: **90** V
